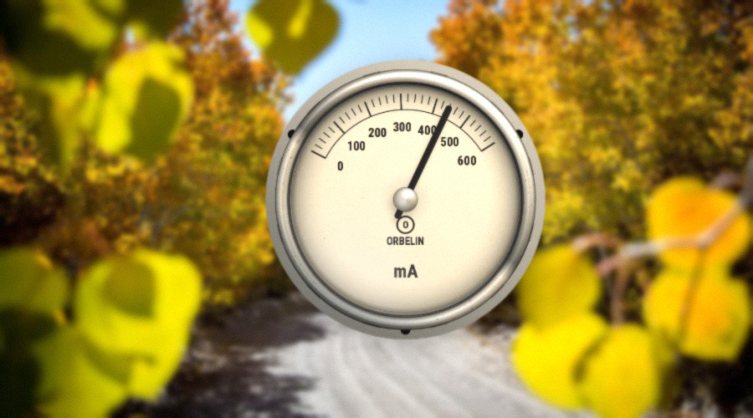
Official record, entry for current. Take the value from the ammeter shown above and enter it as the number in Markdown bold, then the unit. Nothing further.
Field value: **440** mA
